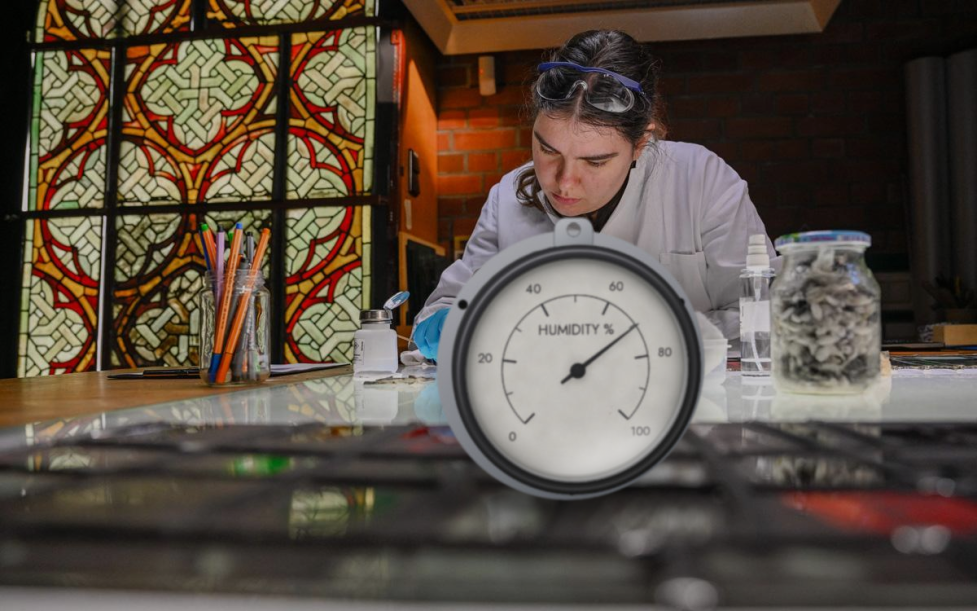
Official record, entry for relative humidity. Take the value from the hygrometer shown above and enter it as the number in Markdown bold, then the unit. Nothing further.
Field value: **70** %
